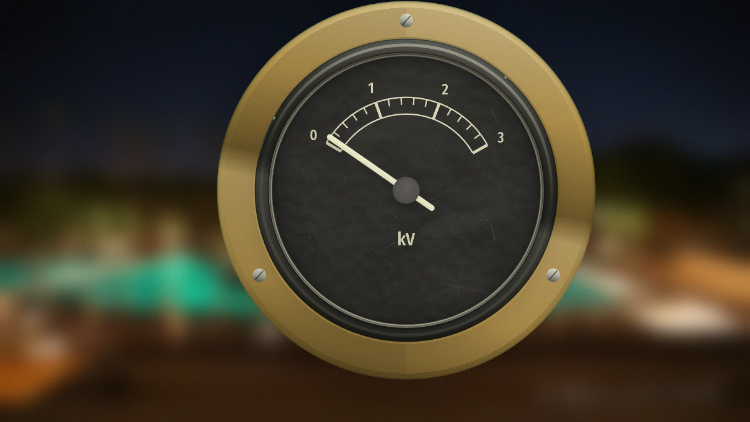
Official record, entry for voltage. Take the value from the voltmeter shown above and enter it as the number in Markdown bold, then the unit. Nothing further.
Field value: **0.1** kV
